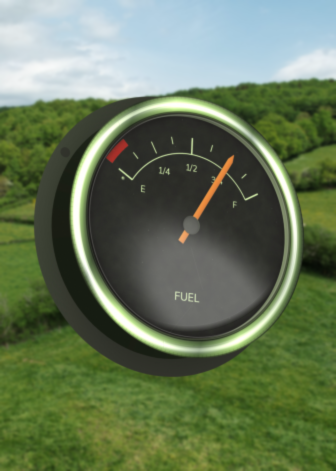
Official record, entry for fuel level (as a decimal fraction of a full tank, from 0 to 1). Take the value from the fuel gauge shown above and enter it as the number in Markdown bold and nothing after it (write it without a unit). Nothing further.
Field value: **0.75**
